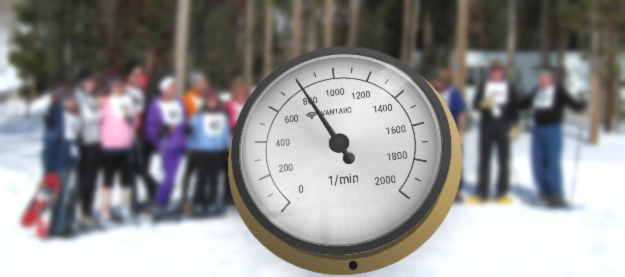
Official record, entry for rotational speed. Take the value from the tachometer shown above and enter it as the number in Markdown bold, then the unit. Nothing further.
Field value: **800** rpm
